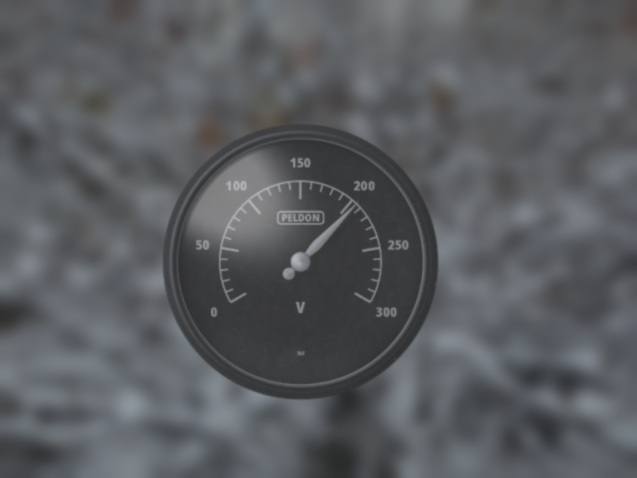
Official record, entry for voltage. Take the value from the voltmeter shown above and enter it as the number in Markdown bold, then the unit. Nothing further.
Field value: **205** V
